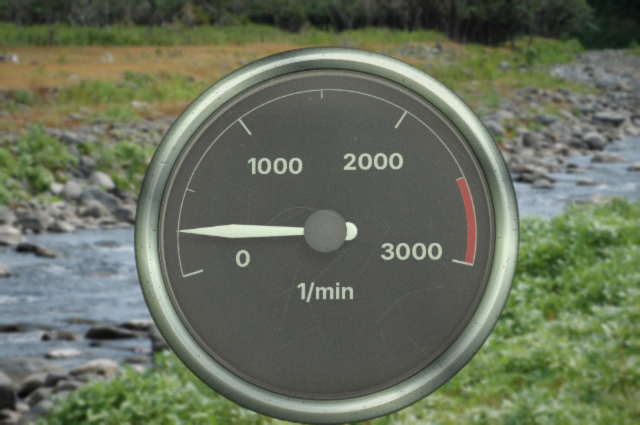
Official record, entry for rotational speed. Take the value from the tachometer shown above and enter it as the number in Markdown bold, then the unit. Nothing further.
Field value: **250** rpm
